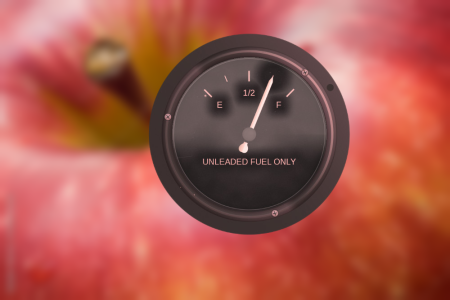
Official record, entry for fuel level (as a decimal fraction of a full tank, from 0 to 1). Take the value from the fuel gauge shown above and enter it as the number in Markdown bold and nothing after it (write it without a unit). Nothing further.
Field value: **0.75**
